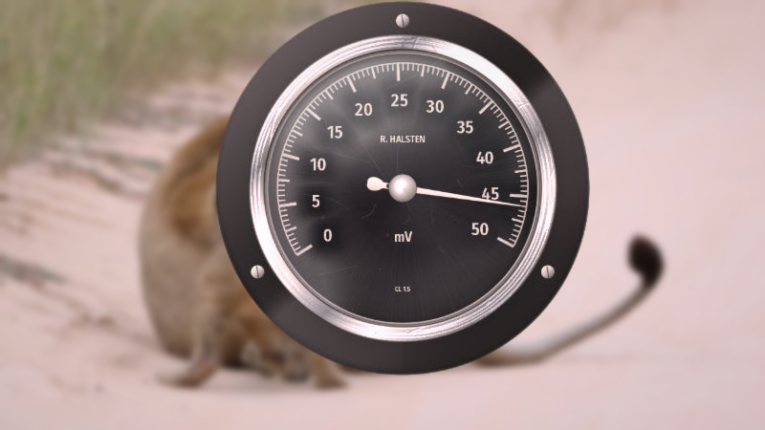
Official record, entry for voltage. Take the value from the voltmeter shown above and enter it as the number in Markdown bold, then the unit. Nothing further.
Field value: **46** mV
